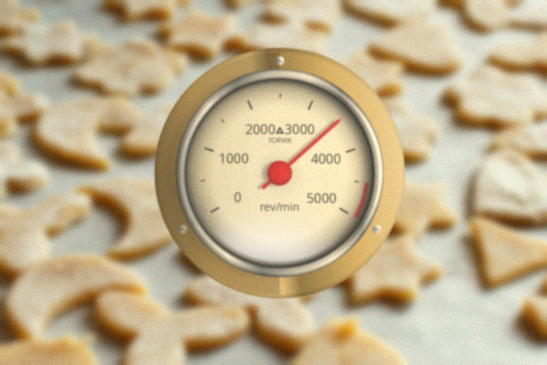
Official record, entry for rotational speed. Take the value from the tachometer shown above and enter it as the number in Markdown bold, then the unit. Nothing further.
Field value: **3500** rpm
